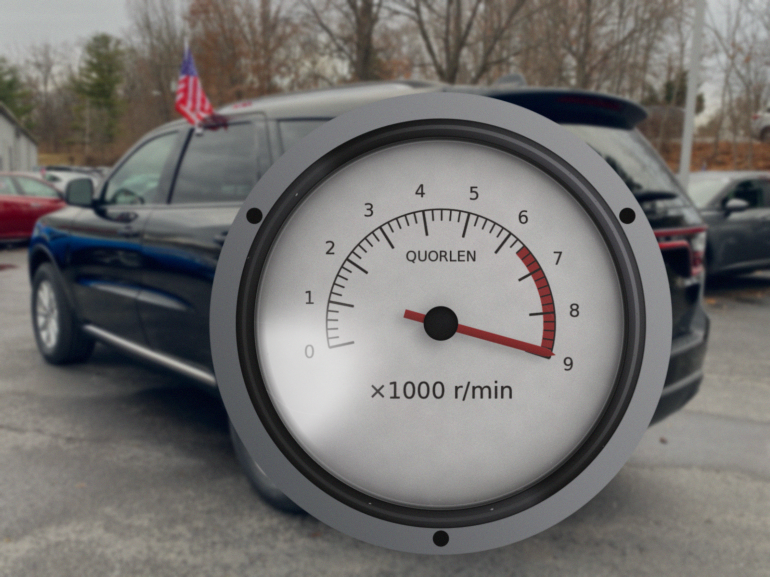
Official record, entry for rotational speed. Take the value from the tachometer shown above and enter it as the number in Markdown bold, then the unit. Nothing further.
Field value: **8900** rpm
